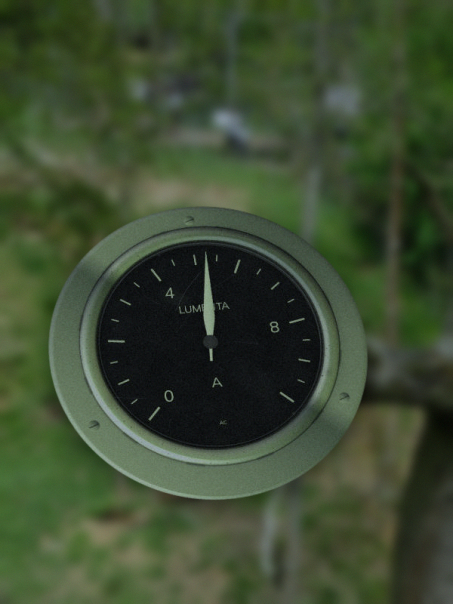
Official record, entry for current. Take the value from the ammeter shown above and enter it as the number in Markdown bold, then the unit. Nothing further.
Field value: **5.25** A
